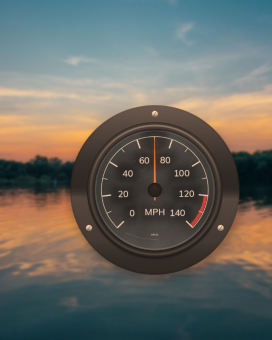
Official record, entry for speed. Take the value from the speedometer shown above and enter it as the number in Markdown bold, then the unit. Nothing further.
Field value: **70** mph
